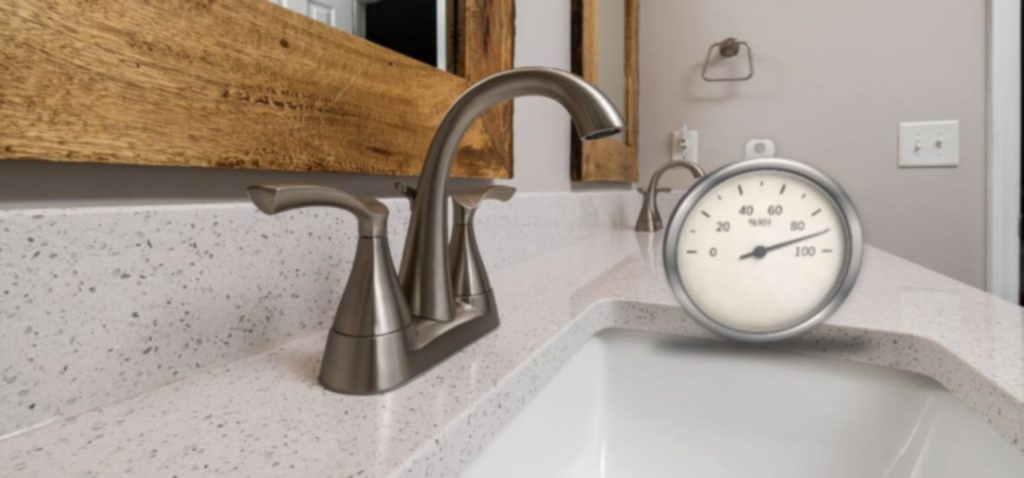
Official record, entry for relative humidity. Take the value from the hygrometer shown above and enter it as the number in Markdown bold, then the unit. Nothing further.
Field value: **90** %
